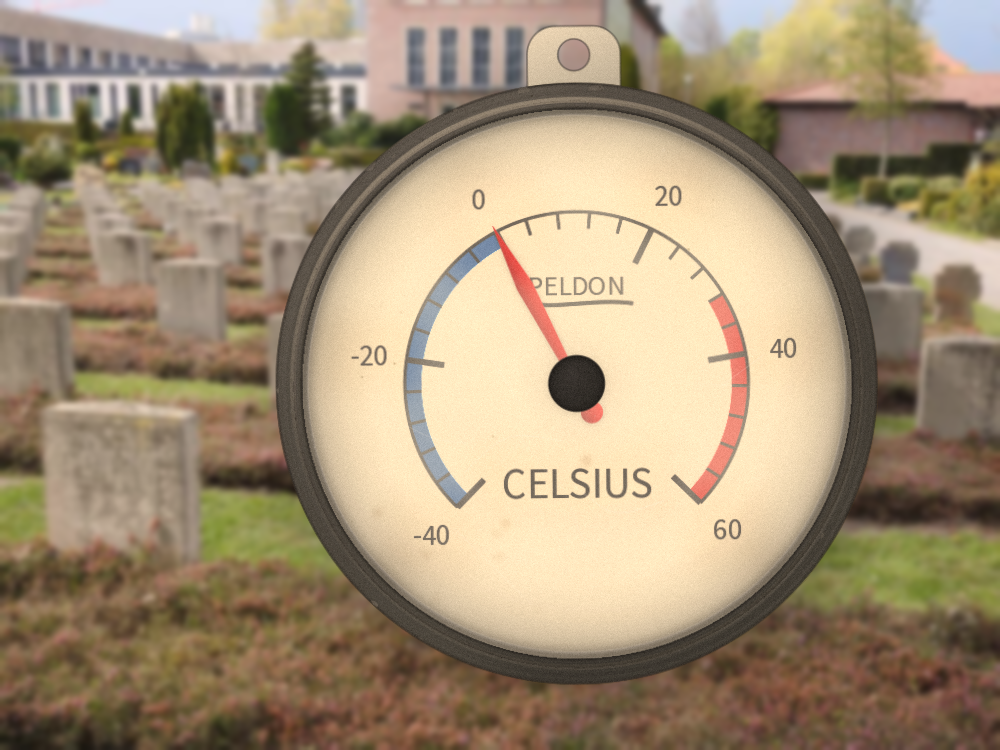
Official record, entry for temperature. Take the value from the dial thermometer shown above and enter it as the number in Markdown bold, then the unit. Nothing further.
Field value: **0** °C
